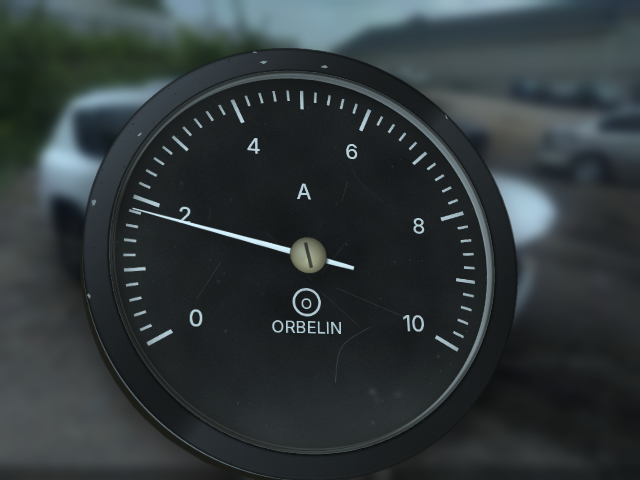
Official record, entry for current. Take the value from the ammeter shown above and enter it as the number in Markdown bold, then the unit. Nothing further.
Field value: **1.8** A
